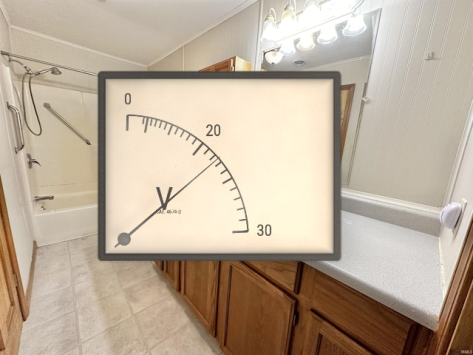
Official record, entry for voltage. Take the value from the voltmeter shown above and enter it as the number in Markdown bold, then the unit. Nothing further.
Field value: **22.5** V
